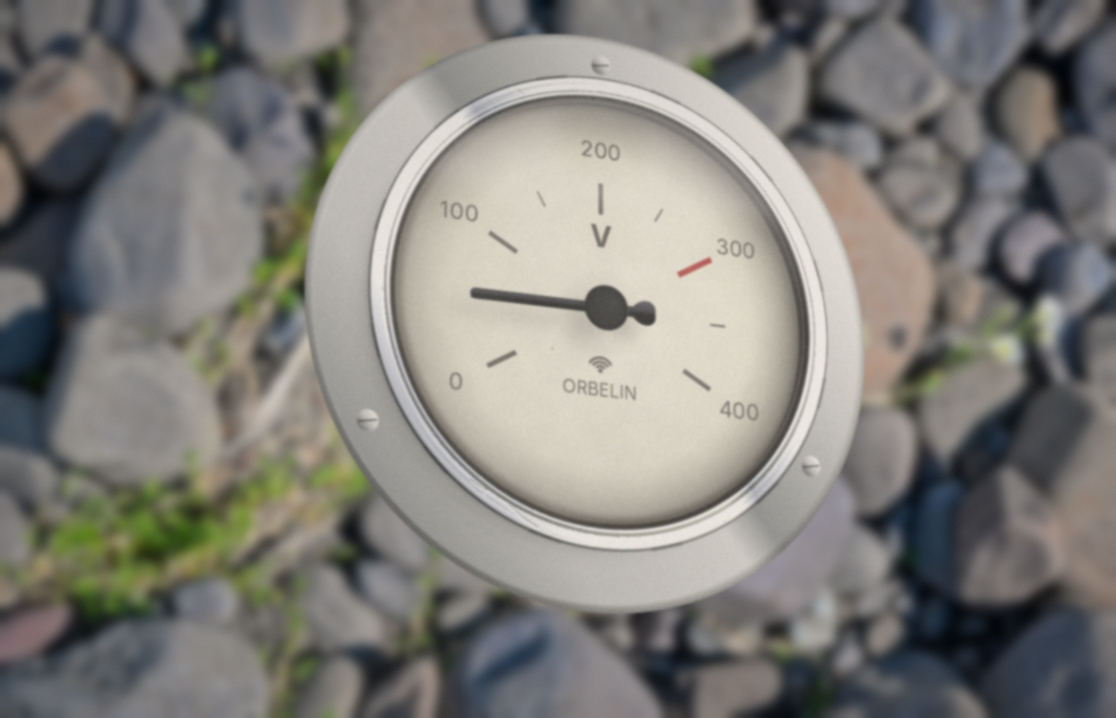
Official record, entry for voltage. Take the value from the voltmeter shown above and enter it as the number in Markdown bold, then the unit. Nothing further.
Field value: **50** V
